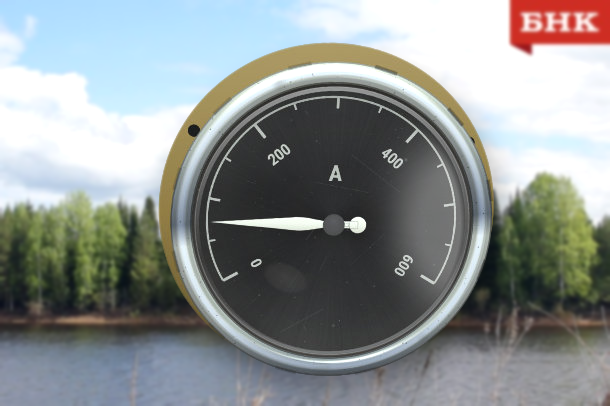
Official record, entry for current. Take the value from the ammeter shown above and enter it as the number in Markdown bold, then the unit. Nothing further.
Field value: **75** A
